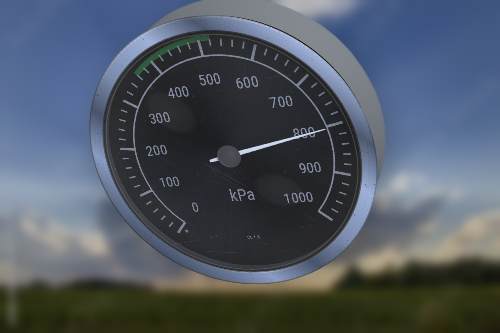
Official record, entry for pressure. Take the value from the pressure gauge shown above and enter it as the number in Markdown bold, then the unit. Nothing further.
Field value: **800** kPa
